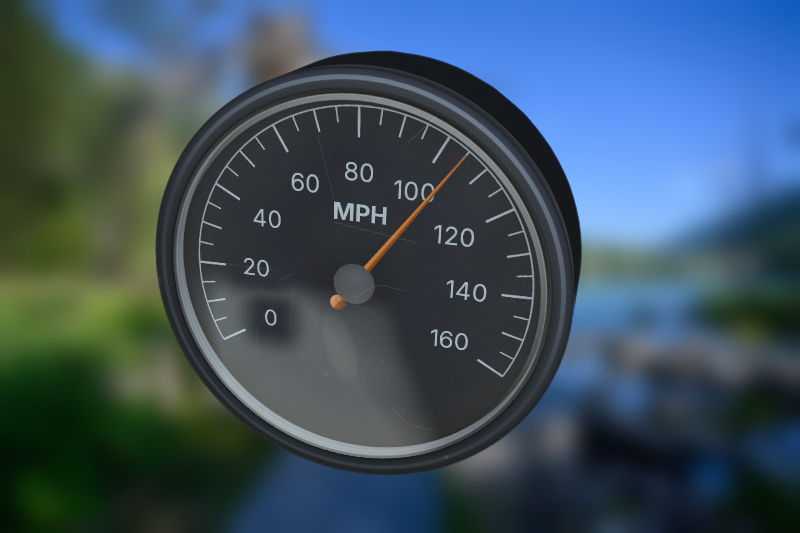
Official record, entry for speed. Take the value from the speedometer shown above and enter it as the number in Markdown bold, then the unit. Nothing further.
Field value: **105** mph
